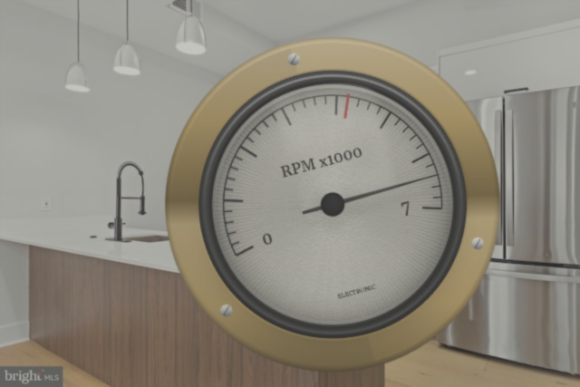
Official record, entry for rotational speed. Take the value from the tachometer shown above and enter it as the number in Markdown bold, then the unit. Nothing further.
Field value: **6400** rpm
